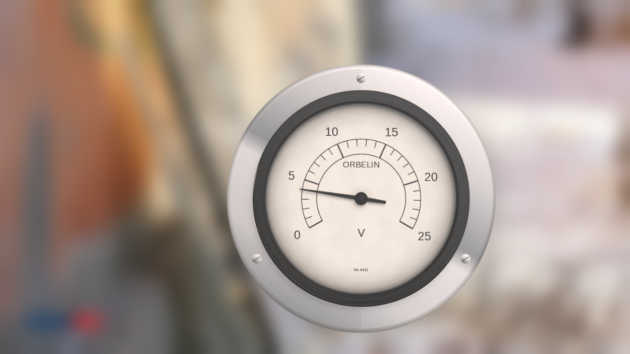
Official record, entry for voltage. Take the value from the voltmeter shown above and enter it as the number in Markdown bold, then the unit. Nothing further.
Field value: **4** V
